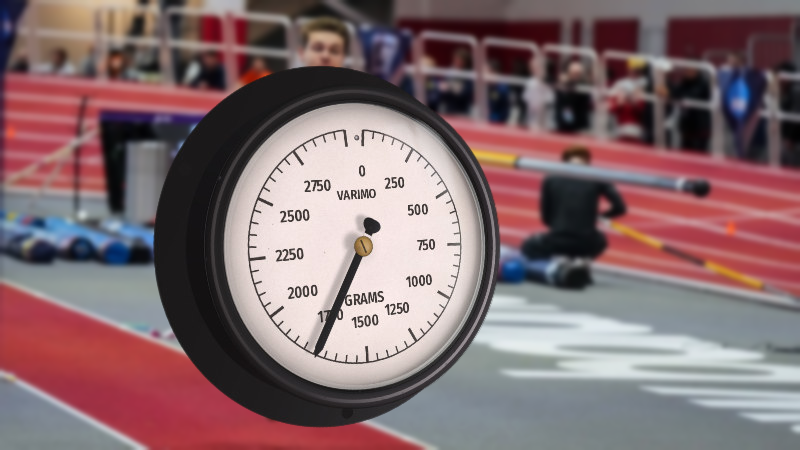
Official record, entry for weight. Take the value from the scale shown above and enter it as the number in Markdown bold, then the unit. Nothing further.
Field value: **1750** g
